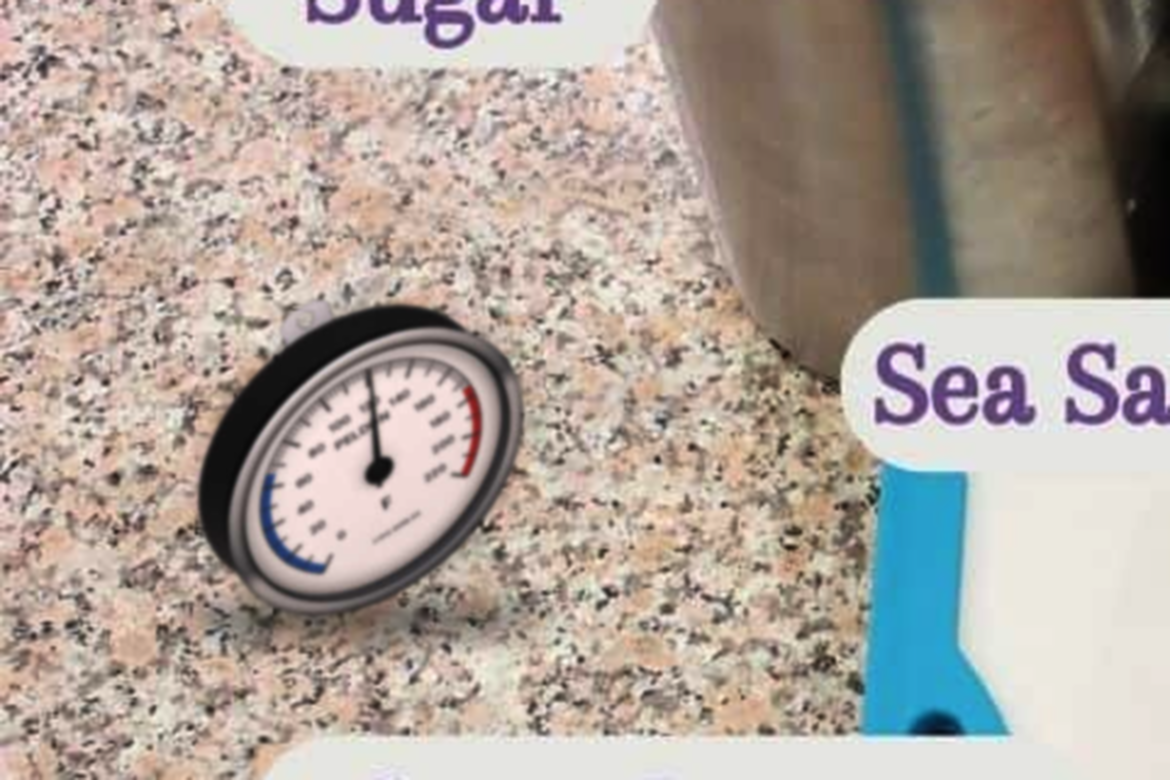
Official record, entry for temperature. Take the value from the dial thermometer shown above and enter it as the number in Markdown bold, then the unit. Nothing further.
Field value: **120** °F
